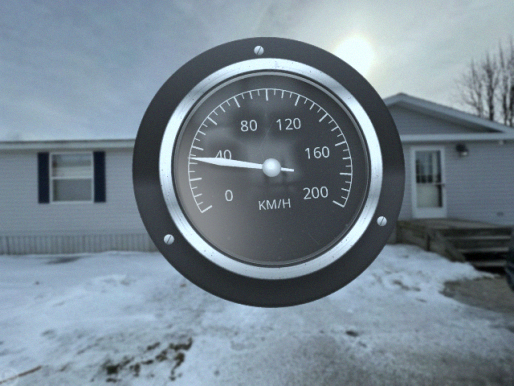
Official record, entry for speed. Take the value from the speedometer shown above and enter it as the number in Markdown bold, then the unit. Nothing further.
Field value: **32.5** km/h
